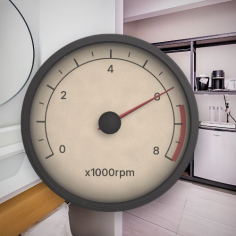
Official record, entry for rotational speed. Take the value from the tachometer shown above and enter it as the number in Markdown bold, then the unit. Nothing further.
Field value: **6000** rpm
